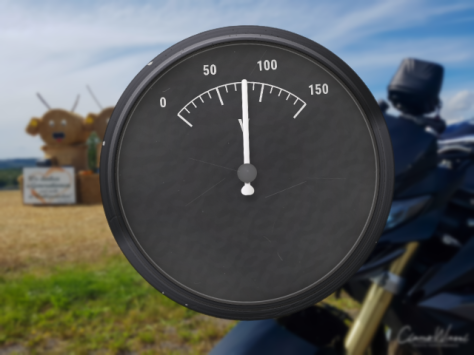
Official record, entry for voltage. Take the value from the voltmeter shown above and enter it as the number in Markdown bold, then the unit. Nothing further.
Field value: **80** V
